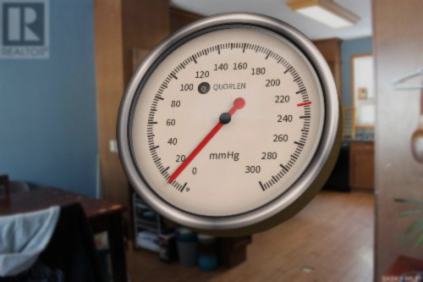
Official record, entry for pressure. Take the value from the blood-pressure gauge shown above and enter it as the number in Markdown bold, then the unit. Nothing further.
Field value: **10** mmHg
